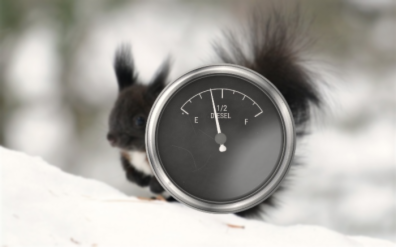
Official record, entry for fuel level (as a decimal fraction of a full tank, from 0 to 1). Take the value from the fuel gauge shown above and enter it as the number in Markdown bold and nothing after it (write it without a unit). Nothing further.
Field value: **0.375**
